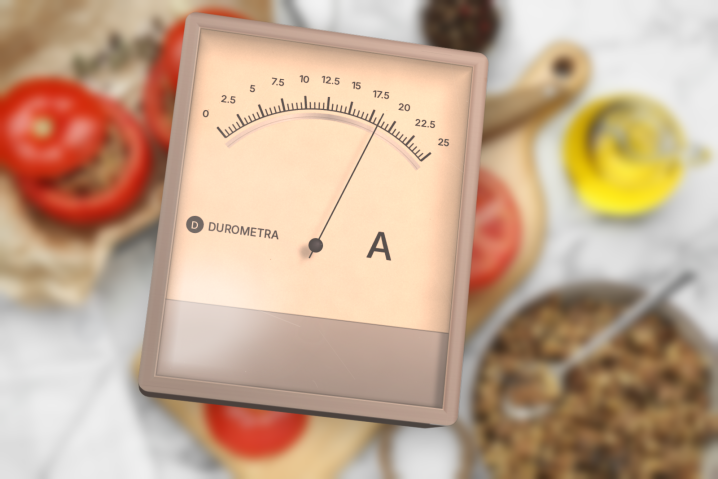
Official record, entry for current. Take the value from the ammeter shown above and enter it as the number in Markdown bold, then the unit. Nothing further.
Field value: **18.5** A
